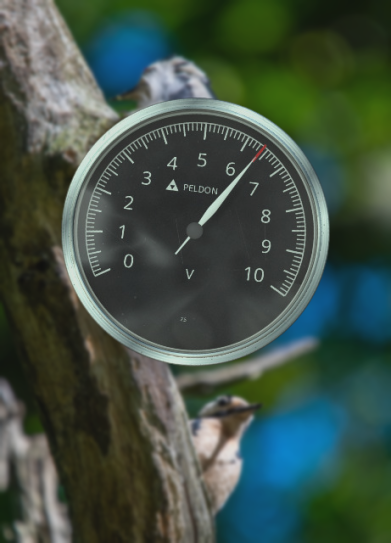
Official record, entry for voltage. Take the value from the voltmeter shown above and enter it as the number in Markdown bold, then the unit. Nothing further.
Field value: **6.4** V
